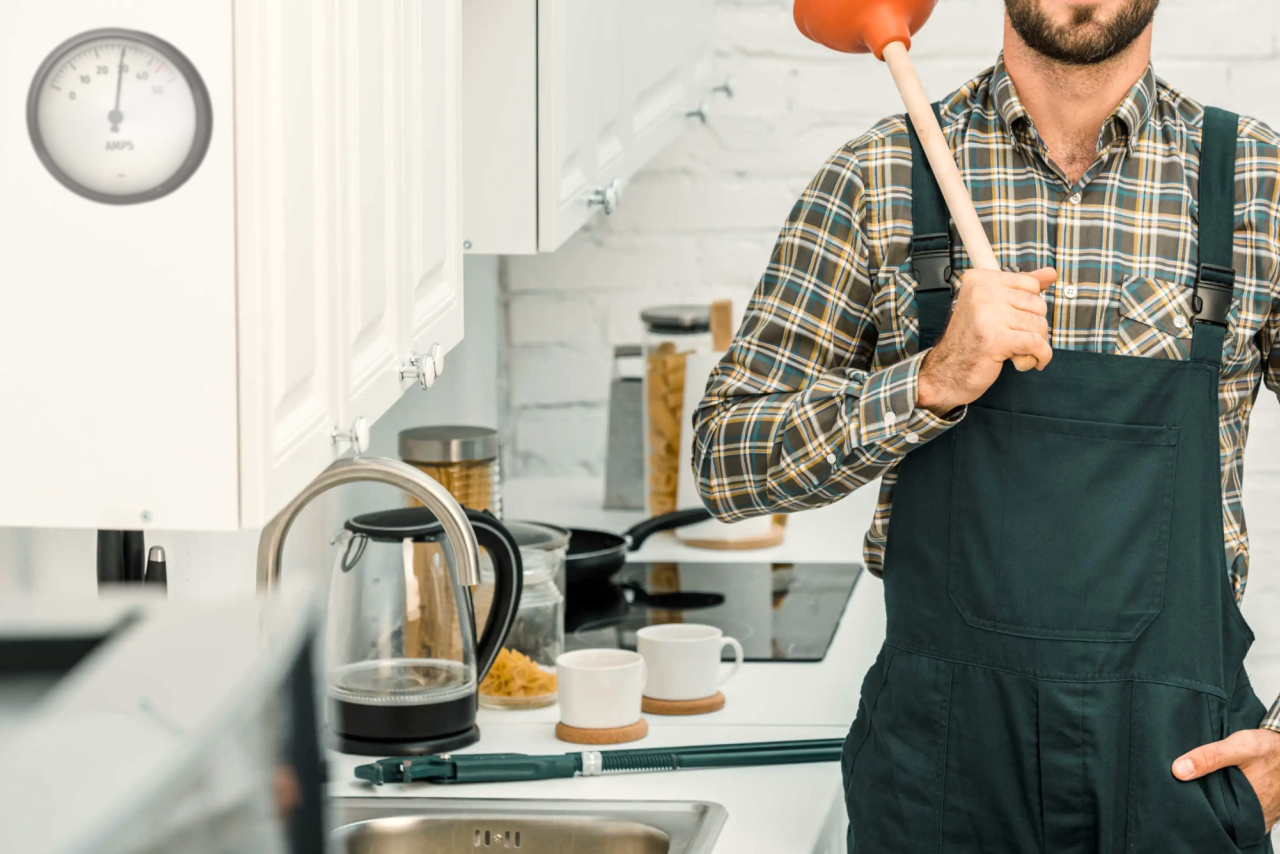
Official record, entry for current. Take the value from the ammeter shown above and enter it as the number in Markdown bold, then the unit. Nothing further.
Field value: **30** A
